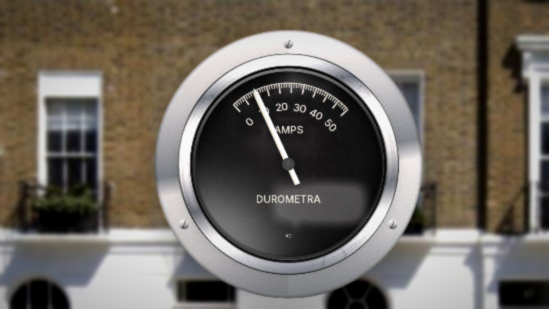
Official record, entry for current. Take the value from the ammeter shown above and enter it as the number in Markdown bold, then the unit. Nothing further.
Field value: **10** A
